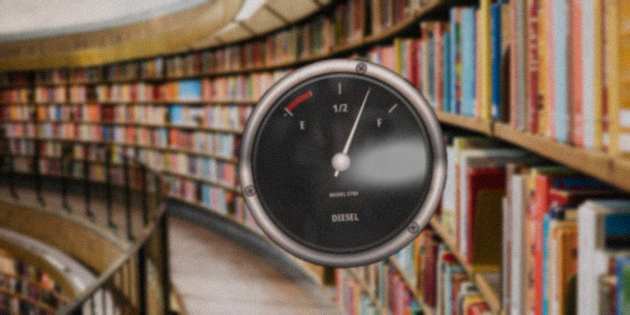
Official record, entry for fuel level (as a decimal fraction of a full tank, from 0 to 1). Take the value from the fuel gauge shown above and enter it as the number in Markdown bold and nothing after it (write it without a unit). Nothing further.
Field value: **0.75**
